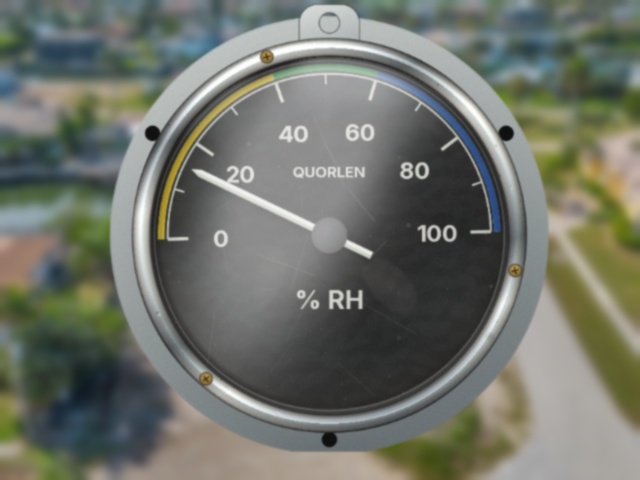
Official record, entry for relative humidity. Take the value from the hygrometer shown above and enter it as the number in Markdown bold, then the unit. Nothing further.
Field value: **15** %
